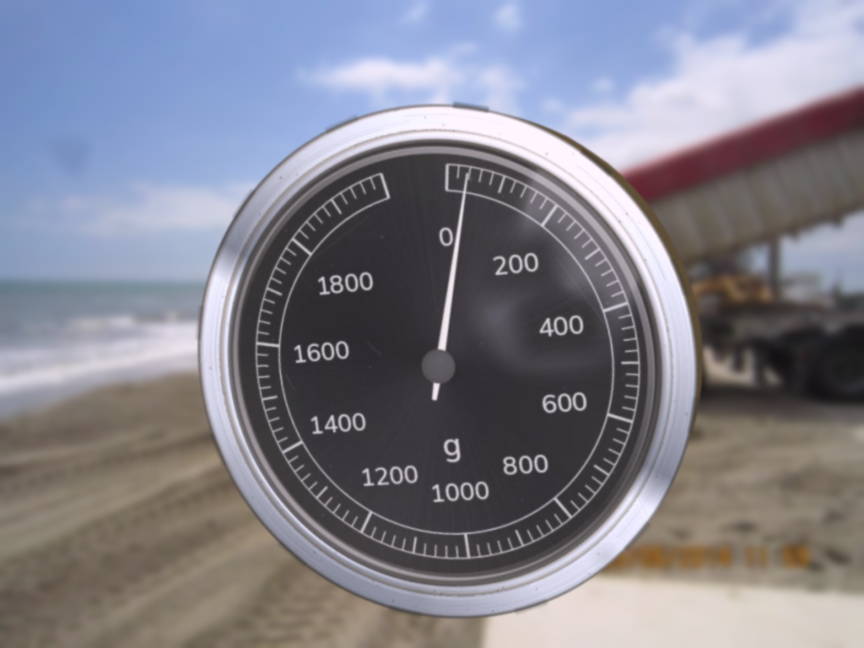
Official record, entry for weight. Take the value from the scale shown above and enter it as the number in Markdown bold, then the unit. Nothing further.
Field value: **40** g
